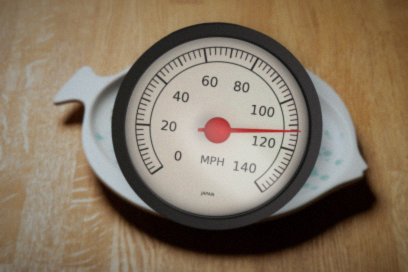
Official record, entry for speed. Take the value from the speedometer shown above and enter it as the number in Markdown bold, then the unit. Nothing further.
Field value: **112** mph
